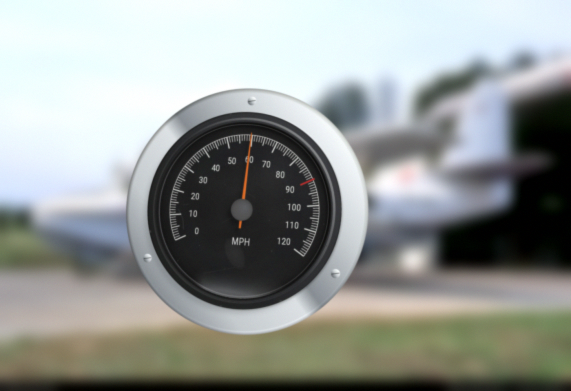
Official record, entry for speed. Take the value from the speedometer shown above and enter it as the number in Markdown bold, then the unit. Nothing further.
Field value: **60** mph
